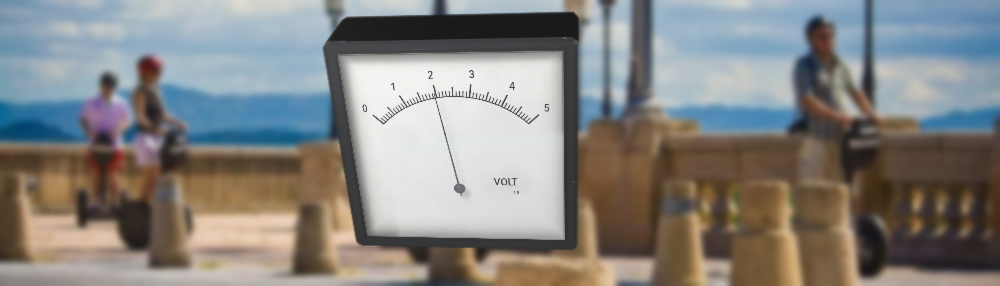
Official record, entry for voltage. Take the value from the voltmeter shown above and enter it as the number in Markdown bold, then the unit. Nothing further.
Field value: **2** V
